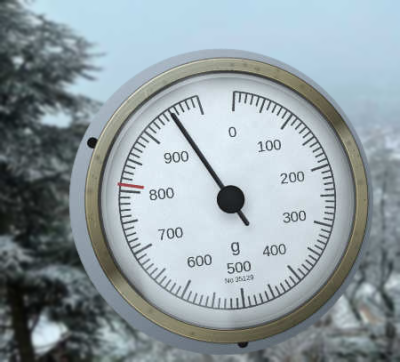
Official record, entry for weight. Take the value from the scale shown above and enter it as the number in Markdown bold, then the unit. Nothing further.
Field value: **950** g
